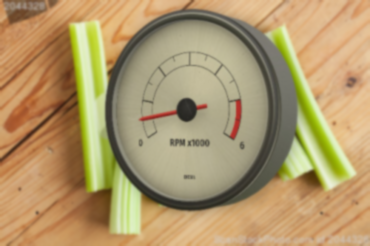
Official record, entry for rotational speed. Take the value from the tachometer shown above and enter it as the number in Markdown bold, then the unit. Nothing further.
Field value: **500** rpm
